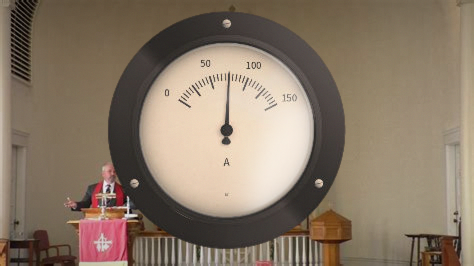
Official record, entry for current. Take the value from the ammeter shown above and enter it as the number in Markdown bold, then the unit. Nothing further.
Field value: **75** A
